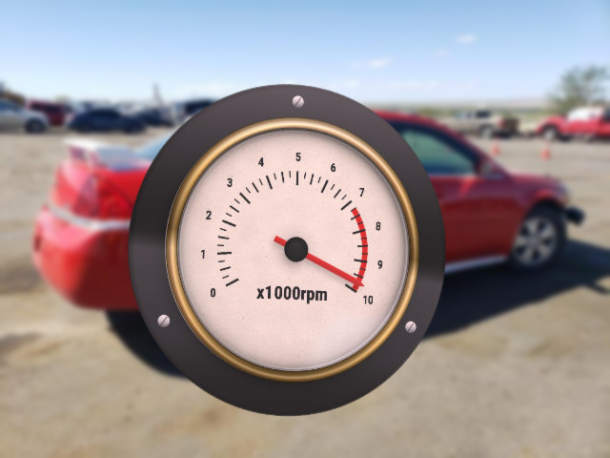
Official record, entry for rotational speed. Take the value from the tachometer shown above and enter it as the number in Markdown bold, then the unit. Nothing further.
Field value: **9750** rpm
